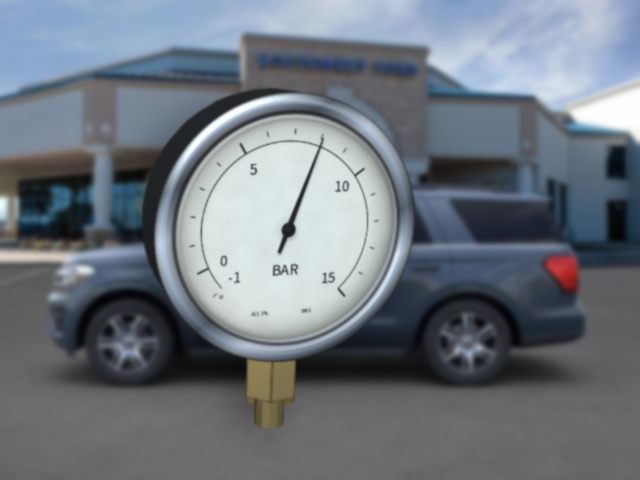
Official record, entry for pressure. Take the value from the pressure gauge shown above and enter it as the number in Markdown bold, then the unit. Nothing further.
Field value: **8** bar
